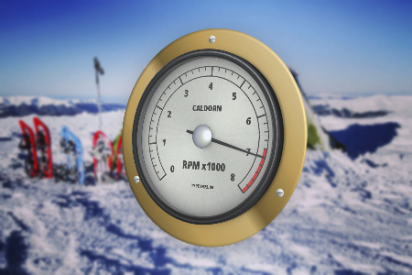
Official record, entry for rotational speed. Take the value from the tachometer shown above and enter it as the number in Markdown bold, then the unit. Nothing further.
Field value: **7000** rpm
